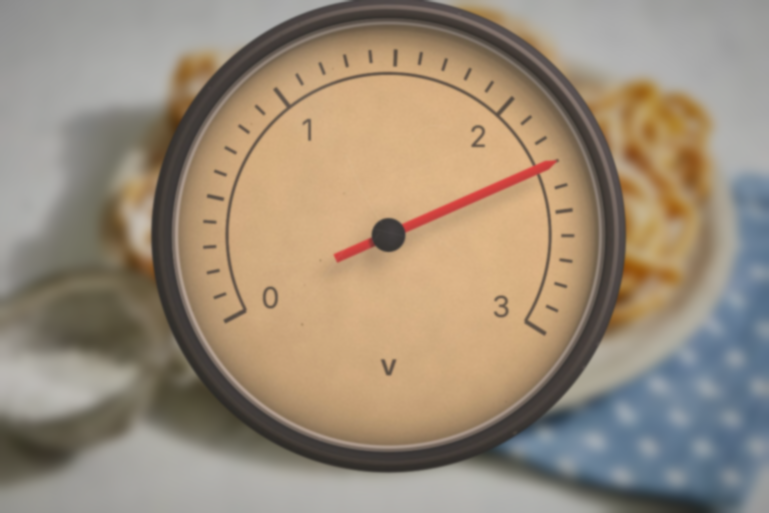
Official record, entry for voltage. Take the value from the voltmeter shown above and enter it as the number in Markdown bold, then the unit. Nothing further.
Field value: **2.3** V
